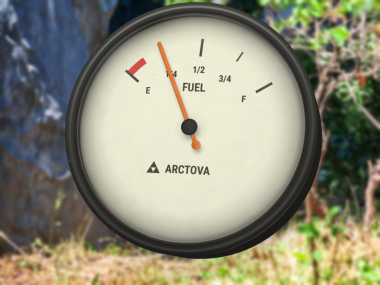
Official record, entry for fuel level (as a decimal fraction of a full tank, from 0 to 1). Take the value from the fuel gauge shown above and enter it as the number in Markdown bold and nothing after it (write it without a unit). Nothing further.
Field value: **0.25**
